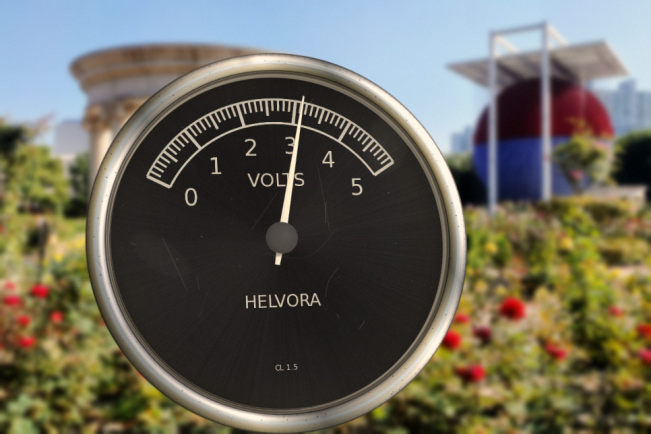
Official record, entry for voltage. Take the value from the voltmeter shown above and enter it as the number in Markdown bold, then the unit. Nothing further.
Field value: **3.1** V
